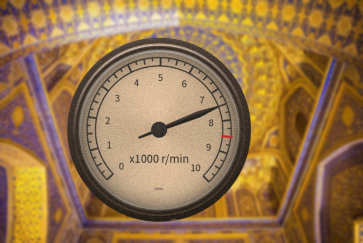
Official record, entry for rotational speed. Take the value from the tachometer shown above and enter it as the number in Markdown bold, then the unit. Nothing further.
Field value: **7500** rpm
